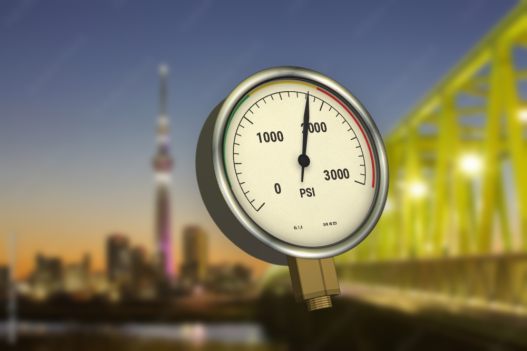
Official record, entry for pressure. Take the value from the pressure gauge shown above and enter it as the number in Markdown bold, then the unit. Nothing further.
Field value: **1800** psi
